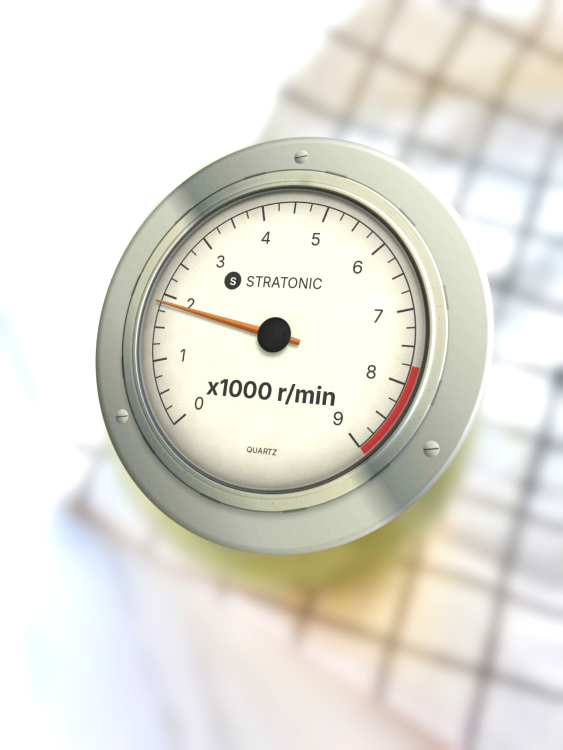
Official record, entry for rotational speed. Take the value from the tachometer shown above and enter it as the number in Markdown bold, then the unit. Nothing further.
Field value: **1875** rpm
